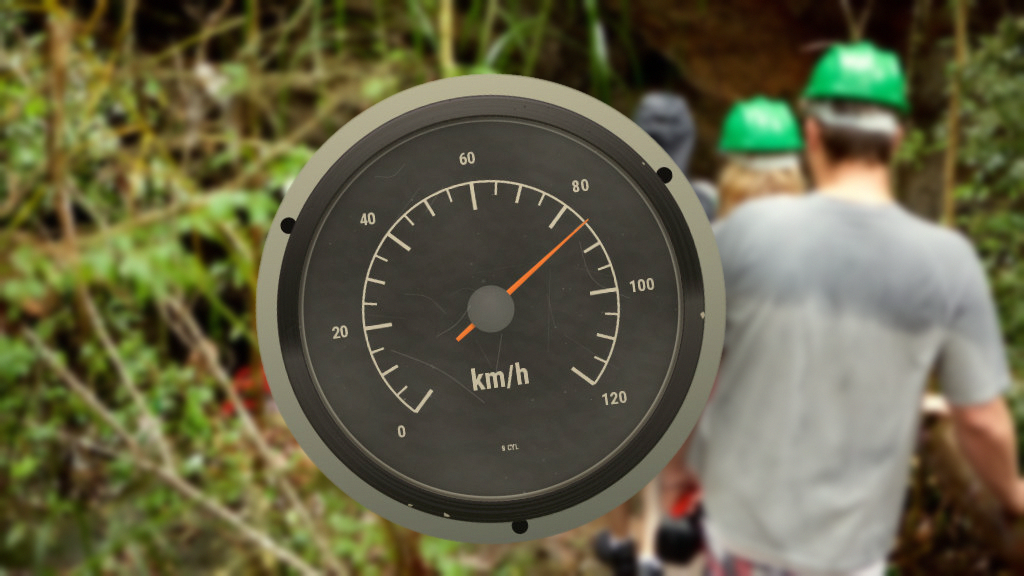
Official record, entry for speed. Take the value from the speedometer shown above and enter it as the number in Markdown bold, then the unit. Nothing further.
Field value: **85** km/h
